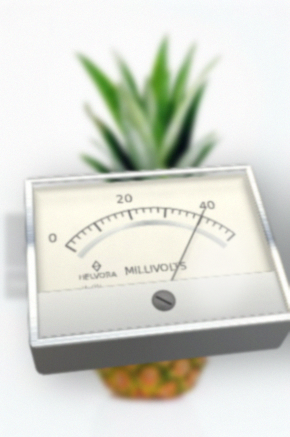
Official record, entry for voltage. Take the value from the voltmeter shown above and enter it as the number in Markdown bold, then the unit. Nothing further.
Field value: **40** mV
